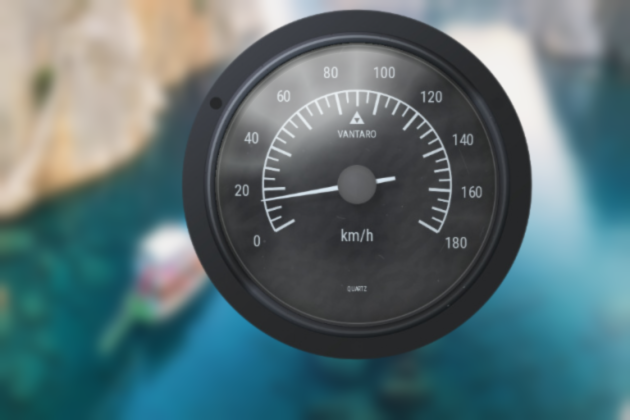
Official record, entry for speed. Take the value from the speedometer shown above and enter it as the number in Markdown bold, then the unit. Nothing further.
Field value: **15** km/h
